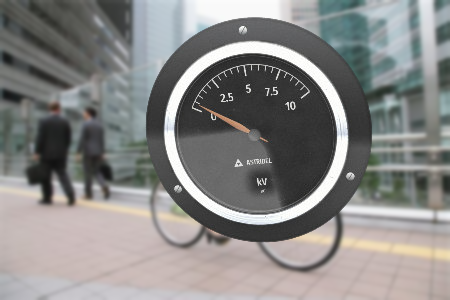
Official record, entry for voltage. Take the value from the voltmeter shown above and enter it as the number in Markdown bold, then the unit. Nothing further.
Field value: **0.5** kV
